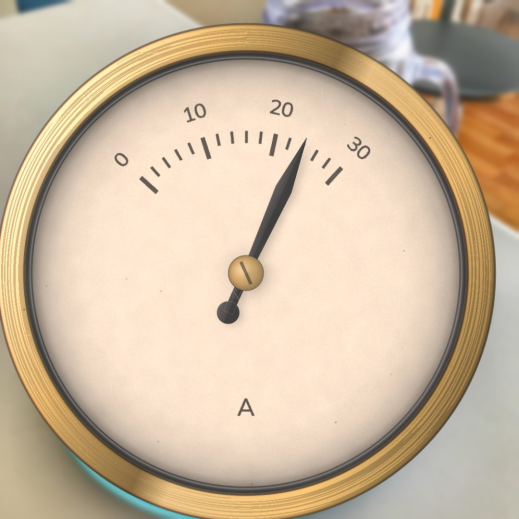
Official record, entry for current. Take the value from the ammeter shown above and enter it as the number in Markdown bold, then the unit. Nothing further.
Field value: **24** A
